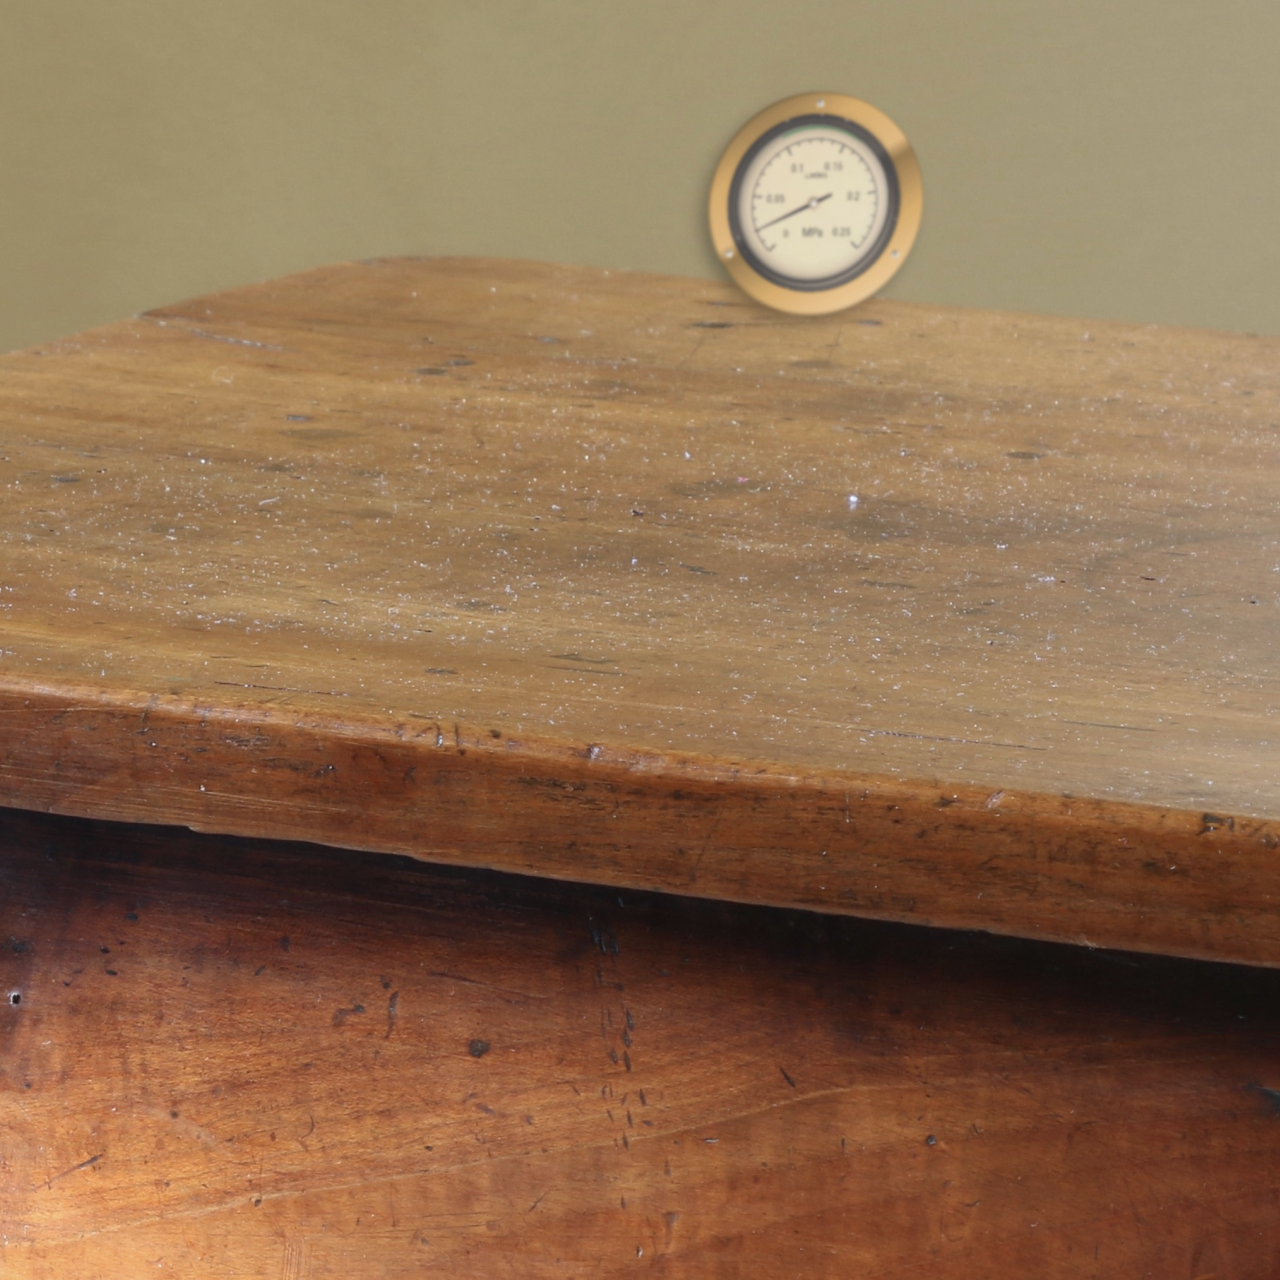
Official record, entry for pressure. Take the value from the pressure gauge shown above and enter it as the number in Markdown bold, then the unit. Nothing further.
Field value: **0.02** MPa
